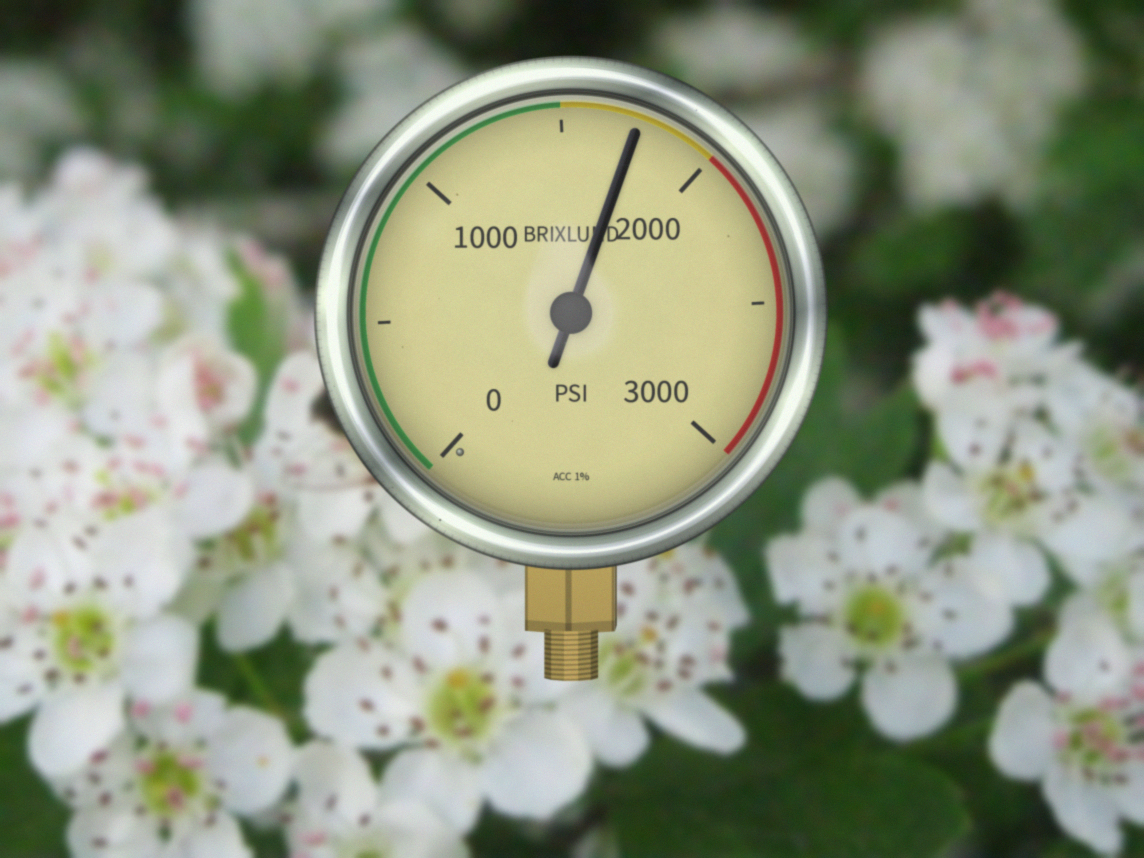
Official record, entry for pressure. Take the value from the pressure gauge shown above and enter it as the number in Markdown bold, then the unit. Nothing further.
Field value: **1750** psi
